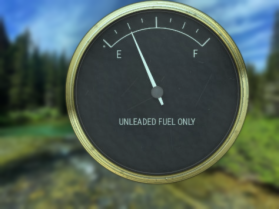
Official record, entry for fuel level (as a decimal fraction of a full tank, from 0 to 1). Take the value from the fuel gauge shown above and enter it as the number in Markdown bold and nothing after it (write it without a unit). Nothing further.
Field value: **0.25**
